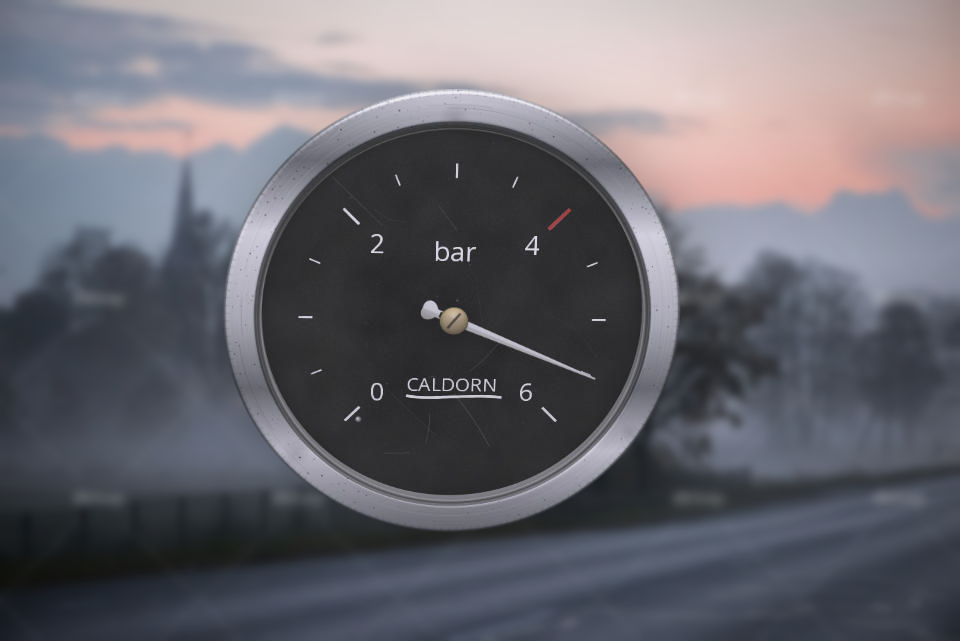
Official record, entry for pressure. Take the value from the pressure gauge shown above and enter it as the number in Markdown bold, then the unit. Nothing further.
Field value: **5.5** bar
